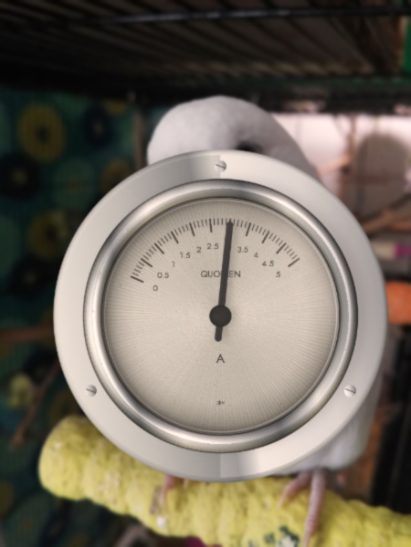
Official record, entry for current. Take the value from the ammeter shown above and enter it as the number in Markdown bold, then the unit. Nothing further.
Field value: **3** A
